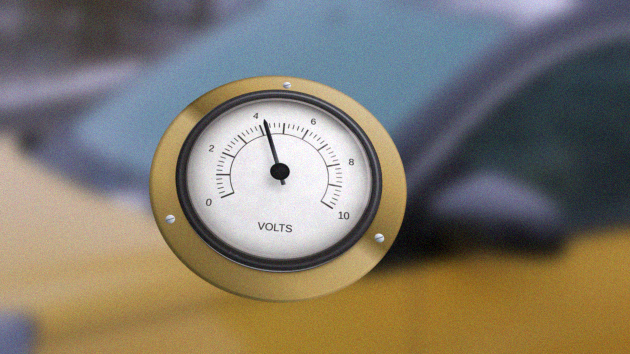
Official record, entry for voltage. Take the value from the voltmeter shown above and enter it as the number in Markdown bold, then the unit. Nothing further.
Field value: **4.2** V
